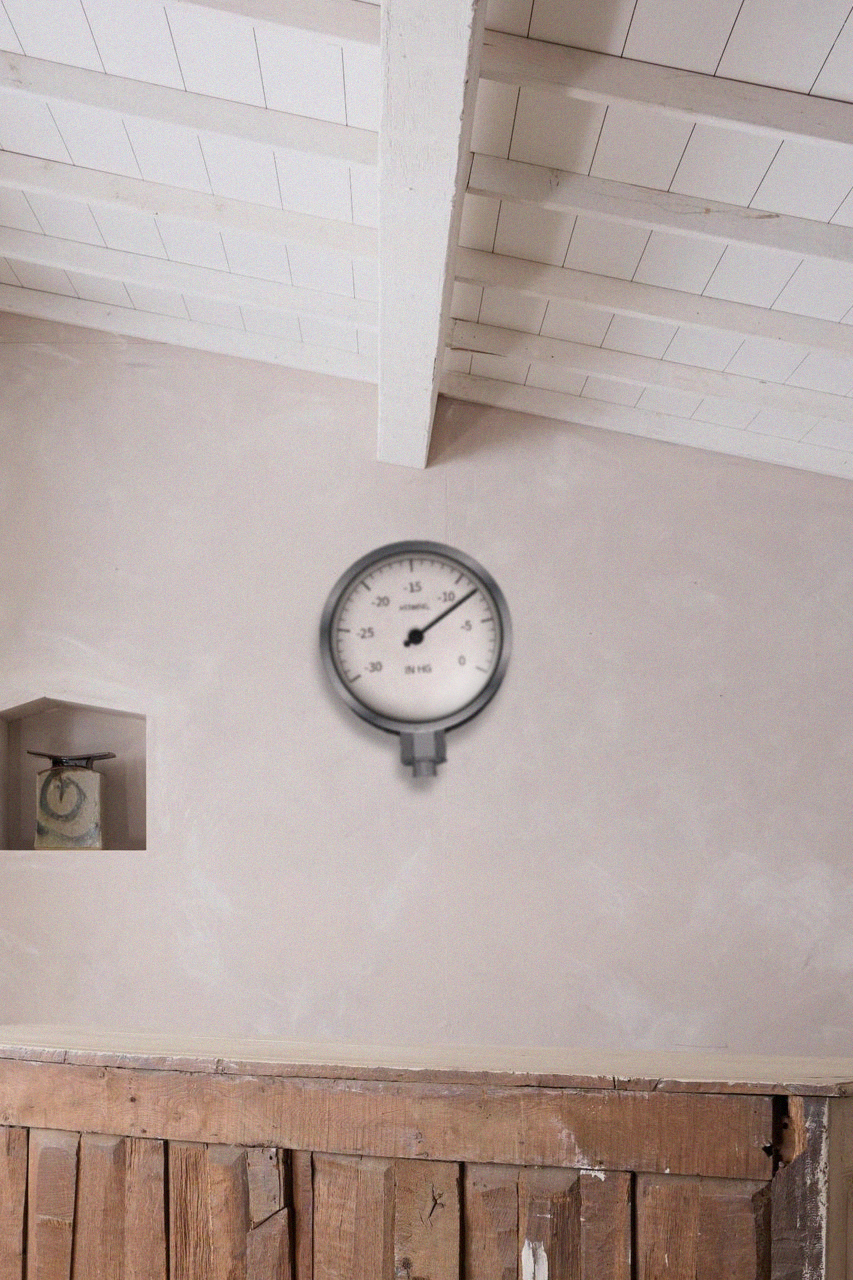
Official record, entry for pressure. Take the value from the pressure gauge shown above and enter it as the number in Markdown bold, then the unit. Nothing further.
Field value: **-8** inHg
